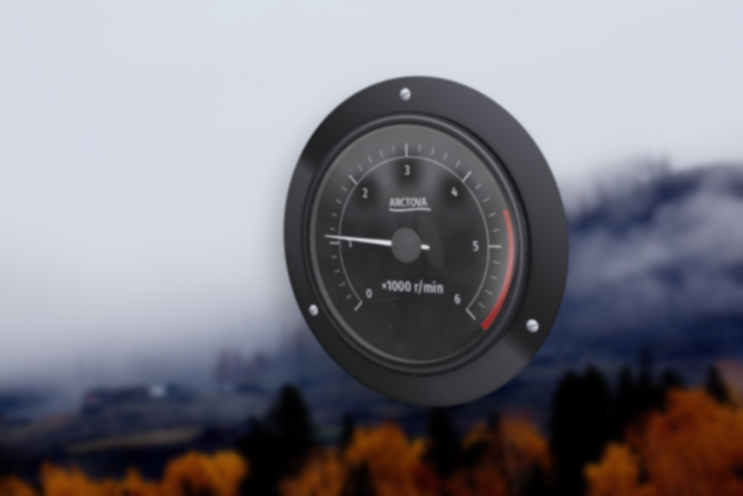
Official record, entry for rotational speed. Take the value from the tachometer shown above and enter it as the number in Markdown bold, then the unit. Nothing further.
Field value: **1100** rpm
